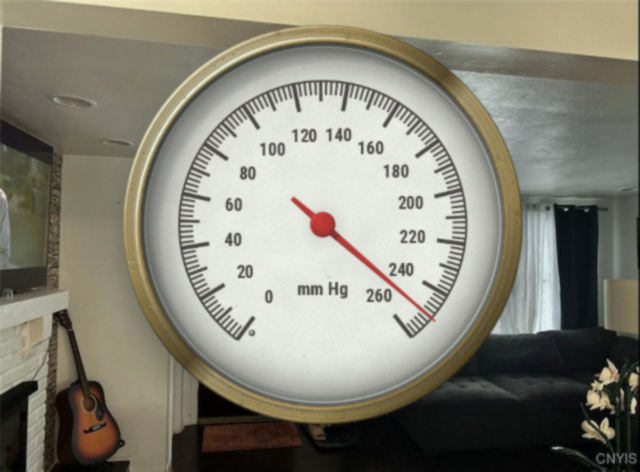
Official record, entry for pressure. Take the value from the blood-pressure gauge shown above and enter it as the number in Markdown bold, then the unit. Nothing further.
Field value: **250** mmHg
